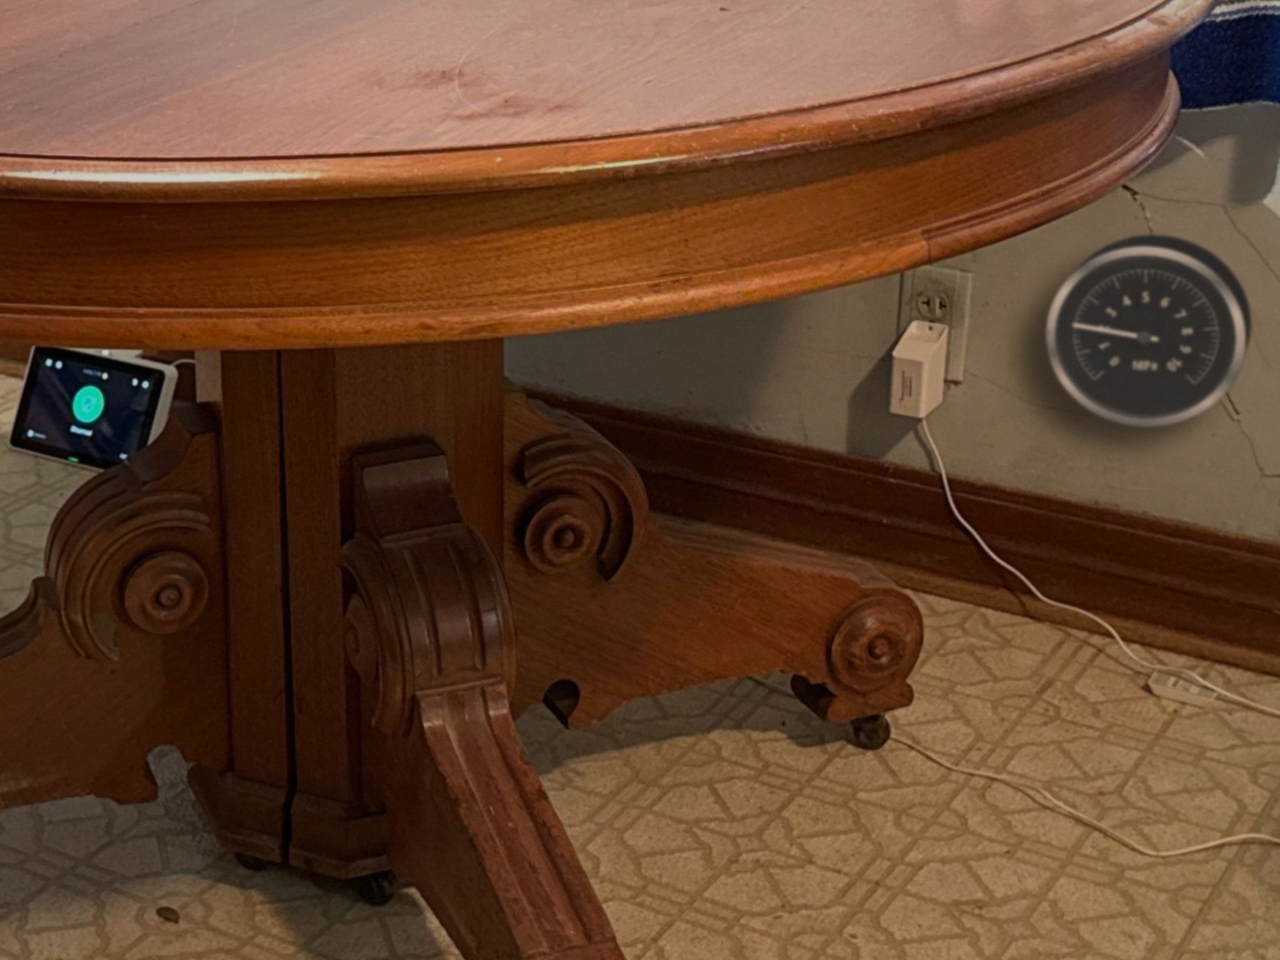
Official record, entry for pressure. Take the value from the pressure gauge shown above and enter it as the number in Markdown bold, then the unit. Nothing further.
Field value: **2** MPa
